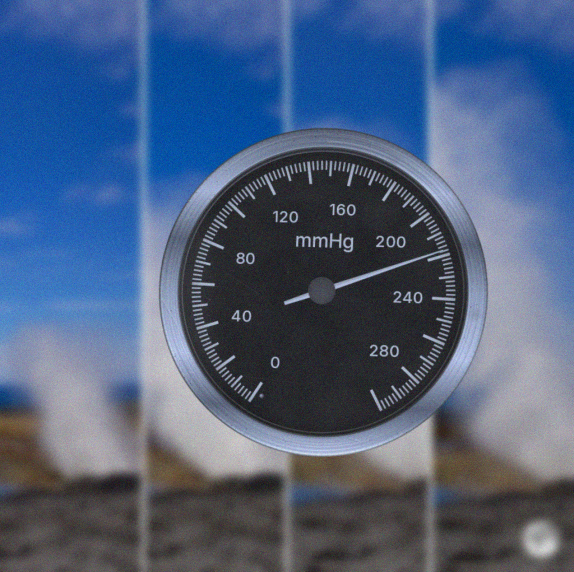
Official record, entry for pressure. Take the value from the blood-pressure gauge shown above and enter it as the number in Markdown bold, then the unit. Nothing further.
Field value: **218** mmHg
